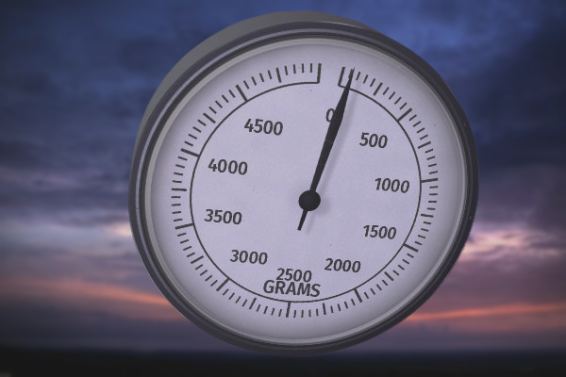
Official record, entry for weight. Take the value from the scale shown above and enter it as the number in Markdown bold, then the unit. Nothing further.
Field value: **50** g
